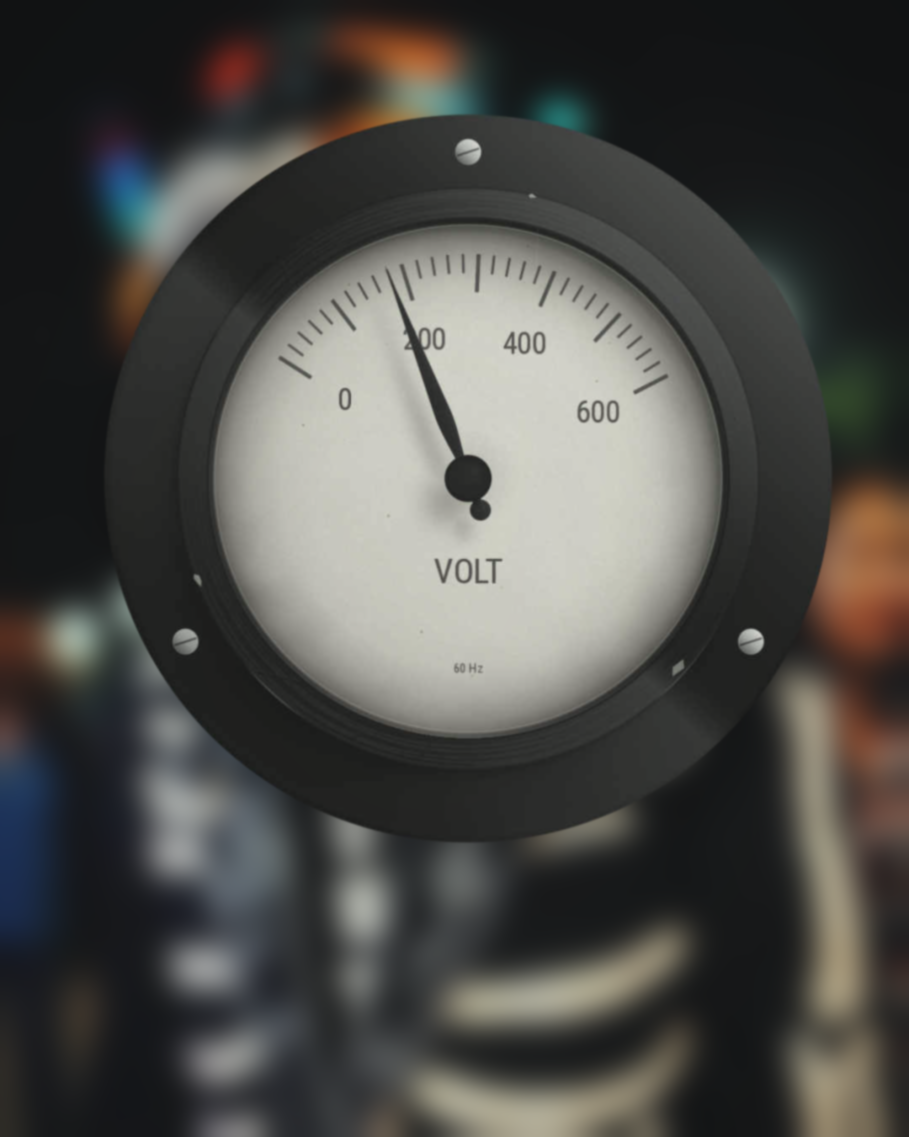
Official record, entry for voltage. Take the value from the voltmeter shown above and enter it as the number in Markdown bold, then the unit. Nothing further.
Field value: **180** V
